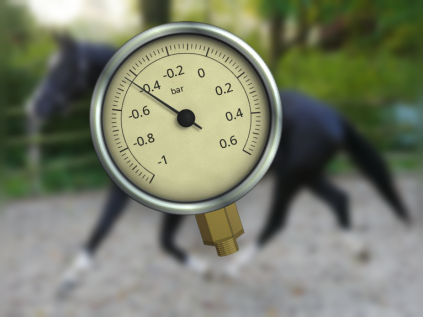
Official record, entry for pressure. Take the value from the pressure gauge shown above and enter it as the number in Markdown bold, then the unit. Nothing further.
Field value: **-0.44** bar
